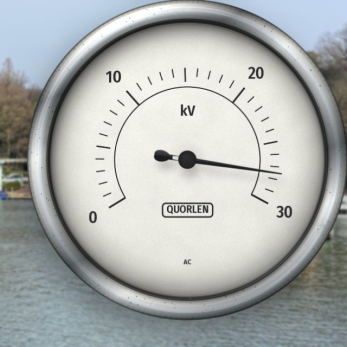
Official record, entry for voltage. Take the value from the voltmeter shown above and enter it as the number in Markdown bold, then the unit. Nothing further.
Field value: **27.5** kV
